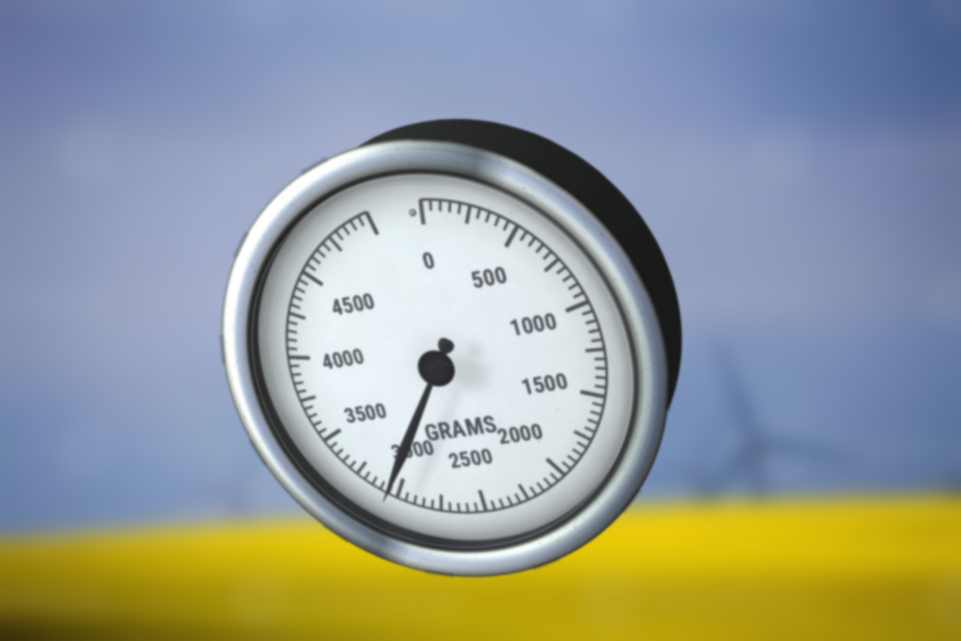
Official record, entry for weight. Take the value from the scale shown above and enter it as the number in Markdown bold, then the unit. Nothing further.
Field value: **3050** g
